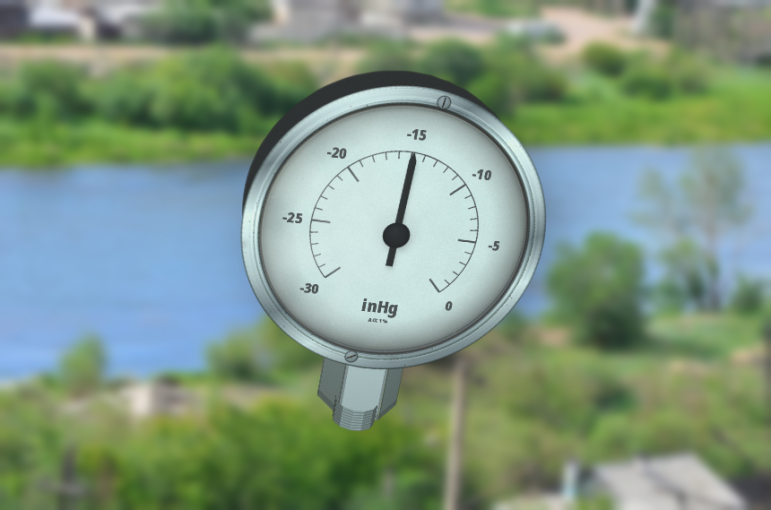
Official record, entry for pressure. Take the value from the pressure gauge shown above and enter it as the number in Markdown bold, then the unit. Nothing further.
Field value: **-15** inHg
